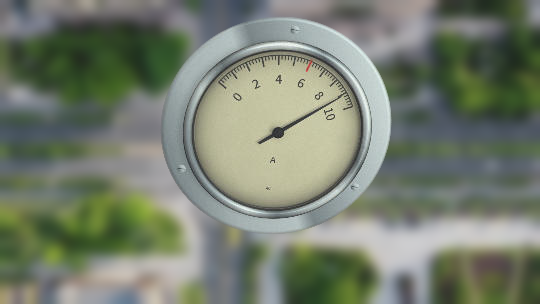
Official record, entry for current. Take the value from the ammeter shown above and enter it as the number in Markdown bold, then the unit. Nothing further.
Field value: **9** A
